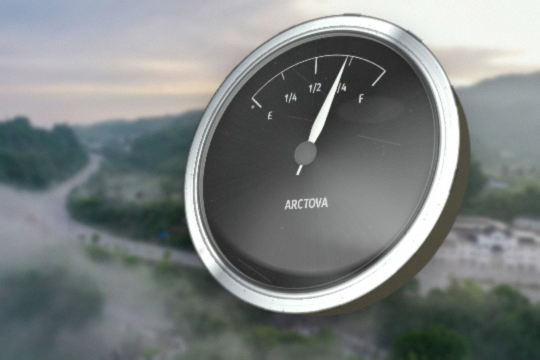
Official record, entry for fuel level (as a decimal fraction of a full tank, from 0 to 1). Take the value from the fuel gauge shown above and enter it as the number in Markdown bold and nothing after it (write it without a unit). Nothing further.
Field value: **0.75**
